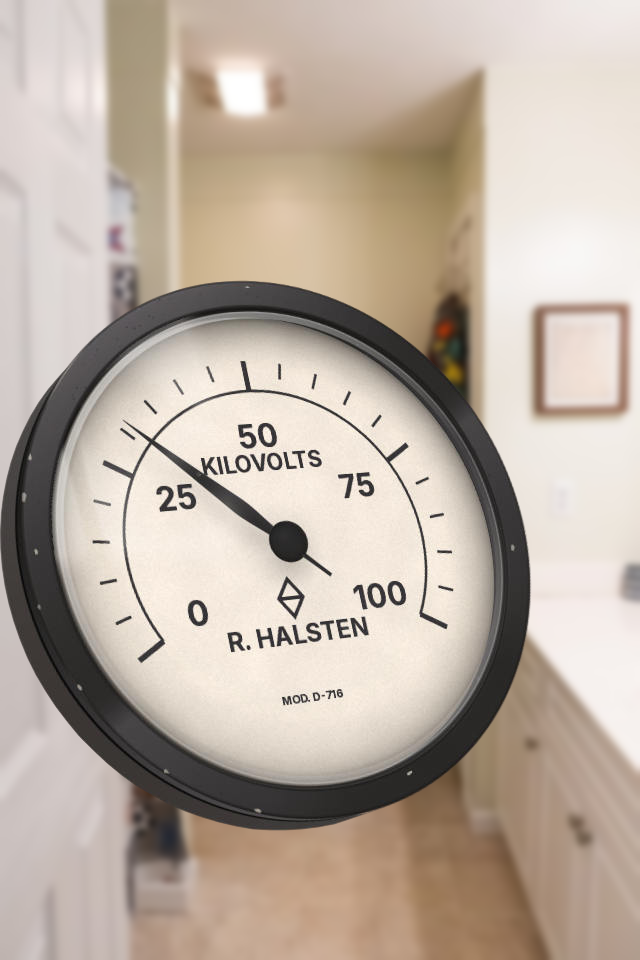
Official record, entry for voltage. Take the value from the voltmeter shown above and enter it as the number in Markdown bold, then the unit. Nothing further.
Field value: **30** kV
